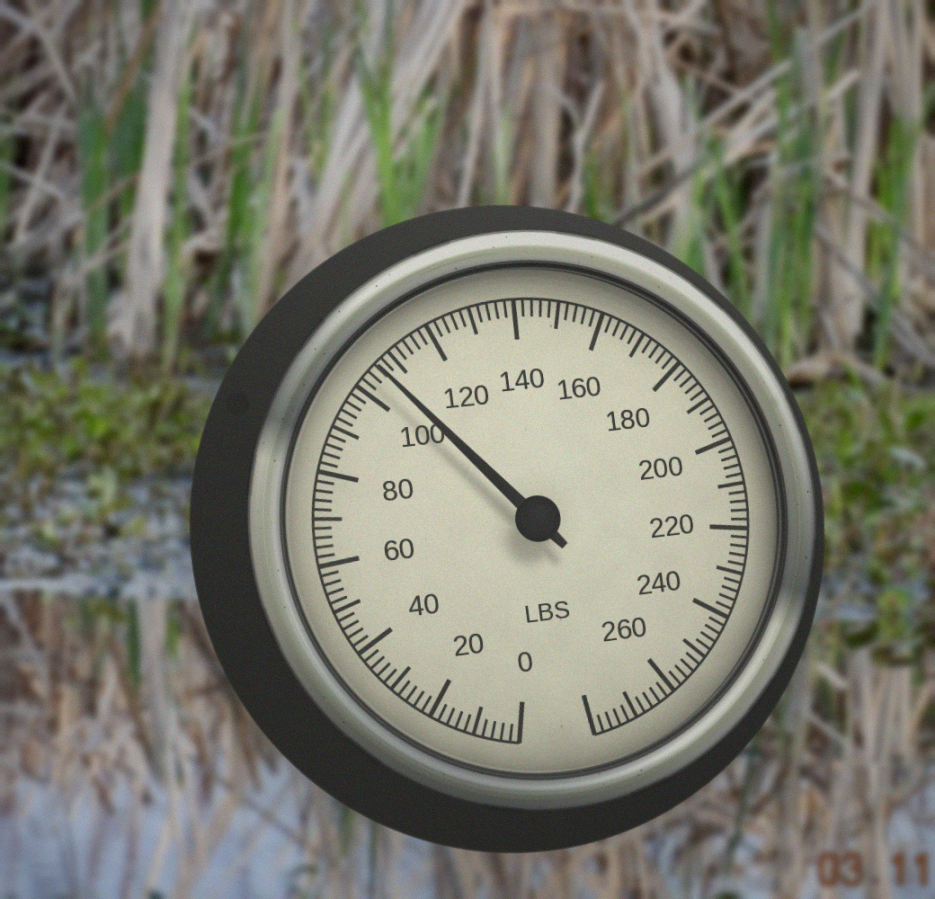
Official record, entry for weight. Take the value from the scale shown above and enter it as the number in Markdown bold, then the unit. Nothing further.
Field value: **106** lb
